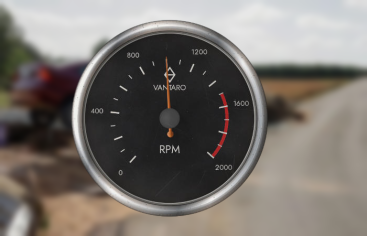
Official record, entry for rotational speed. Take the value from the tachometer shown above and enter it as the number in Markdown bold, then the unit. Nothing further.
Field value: **1000** rpm
